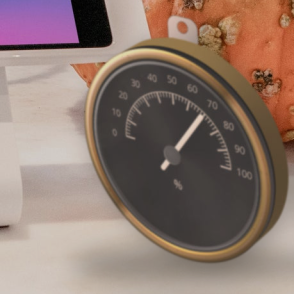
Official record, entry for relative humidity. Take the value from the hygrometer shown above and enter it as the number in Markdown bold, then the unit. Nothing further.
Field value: **70** %
